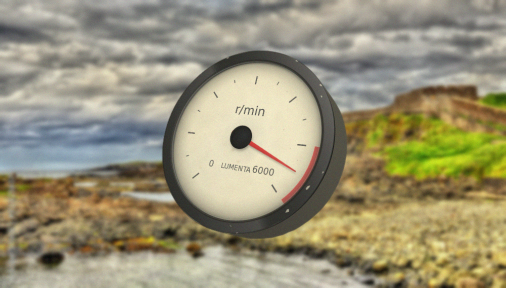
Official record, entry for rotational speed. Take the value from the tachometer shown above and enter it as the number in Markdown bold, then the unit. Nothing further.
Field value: **5500** rpm
